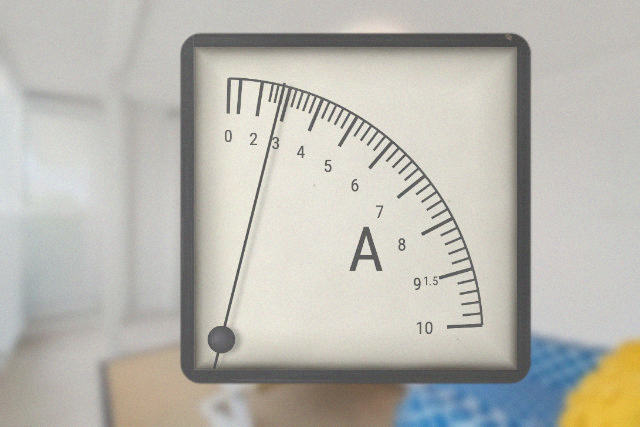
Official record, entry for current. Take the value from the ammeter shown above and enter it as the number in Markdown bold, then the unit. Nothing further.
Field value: **2.8** A
